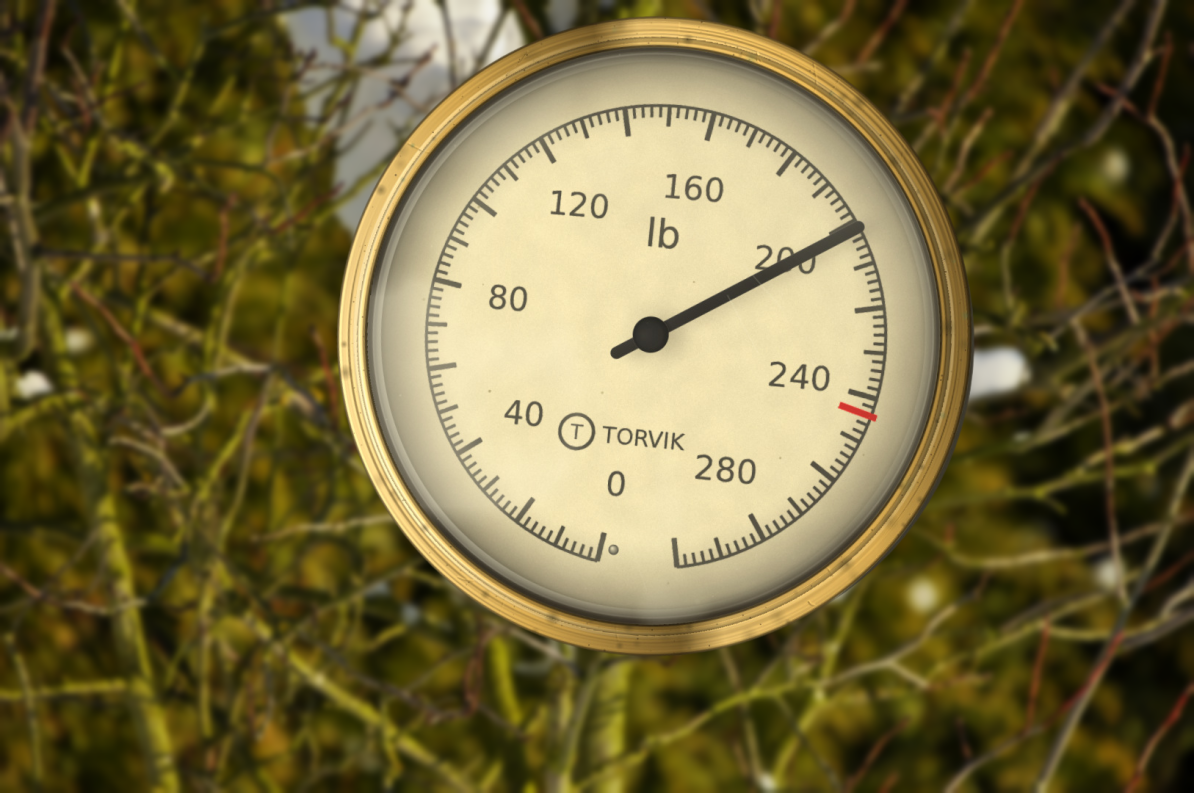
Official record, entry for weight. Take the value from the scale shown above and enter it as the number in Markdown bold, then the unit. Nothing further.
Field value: **202** lb
